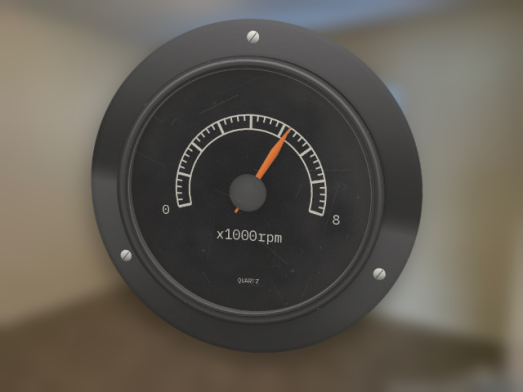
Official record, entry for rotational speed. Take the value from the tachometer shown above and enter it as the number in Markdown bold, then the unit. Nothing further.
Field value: **5200** rpm
